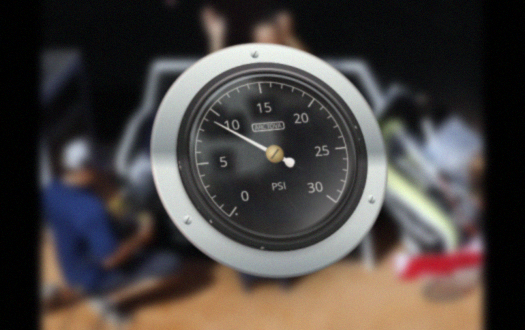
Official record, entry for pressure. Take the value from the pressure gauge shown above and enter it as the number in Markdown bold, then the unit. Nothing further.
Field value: **9** psi
